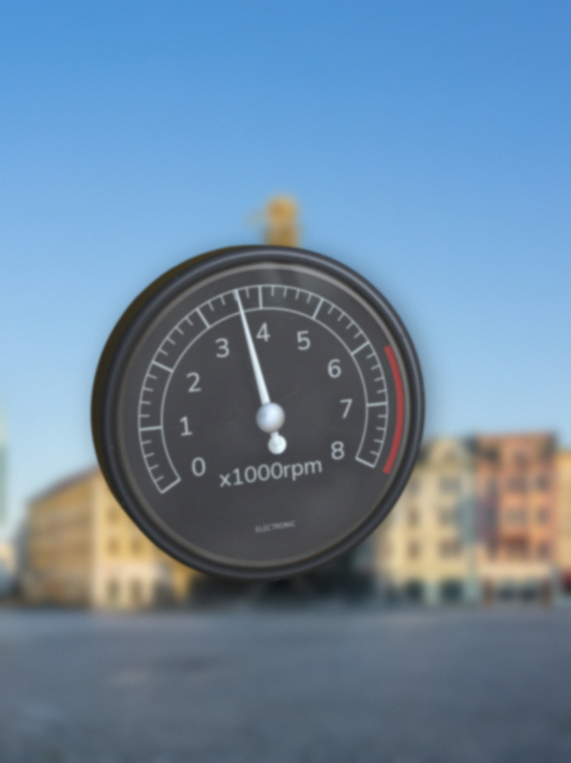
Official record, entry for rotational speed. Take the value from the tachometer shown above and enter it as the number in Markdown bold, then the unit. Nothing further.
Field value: **3600** rpm
